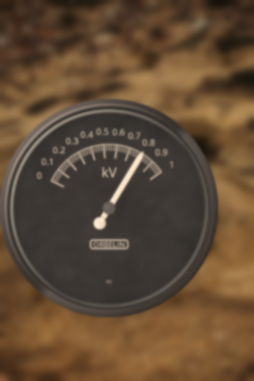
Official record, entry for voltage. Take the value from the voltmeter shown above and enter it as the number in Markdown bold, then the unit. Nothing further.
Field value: **0.8** kV
